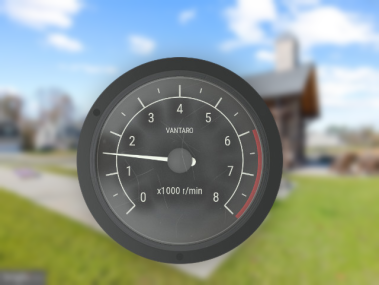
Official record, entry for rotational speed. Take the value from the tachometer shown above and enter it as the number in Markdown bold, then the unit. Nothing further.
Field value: **1500** rpm
